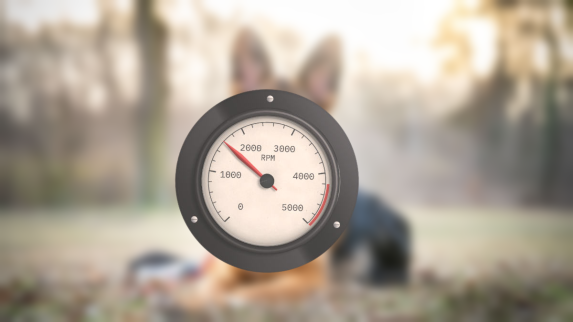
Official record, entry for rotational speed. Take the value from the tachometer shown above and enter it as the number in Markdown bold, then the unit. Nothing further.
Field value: **1600** rpm
